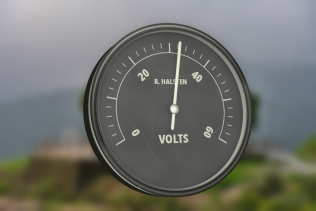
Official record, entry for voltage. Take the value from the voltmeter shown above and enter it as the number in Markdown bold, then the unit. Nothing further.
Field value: **32** V
